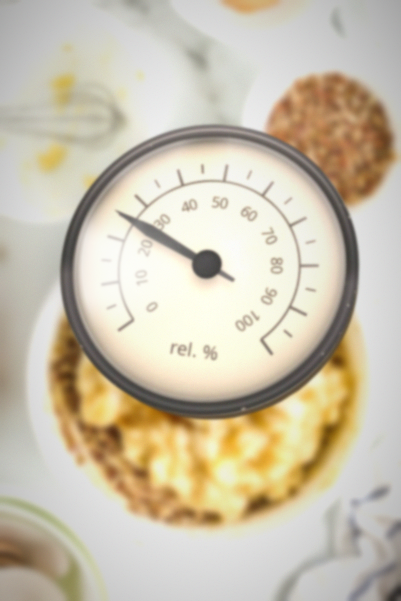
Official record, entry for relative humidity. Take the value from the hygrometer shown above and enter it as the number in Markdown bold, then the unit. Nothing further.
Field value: **25** %
